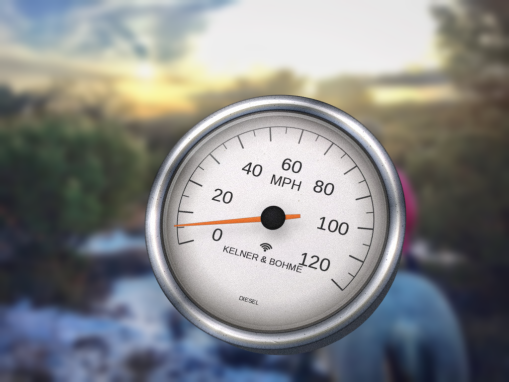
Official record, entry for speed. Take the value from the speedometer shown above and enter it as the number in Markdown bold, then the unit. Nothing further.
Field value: **5** mph
